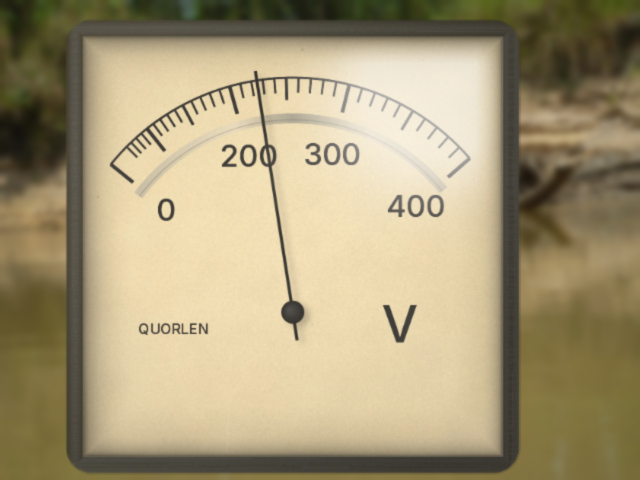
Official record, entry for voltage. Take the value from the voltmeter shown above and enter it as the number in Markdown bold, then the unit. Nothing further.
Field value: **225** V
